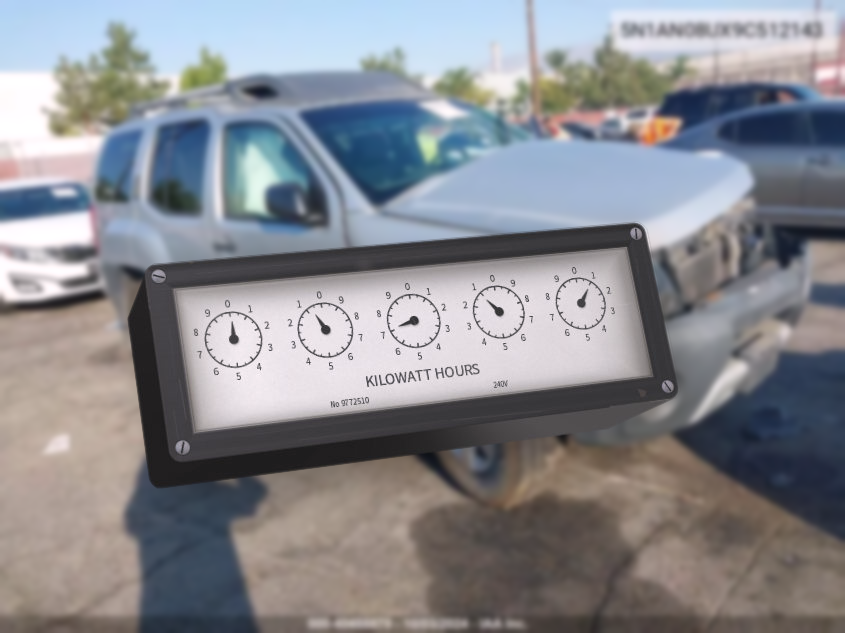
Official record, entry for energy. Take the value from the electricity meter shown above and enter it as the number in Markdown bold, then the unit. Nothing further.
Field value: **711** kWh
